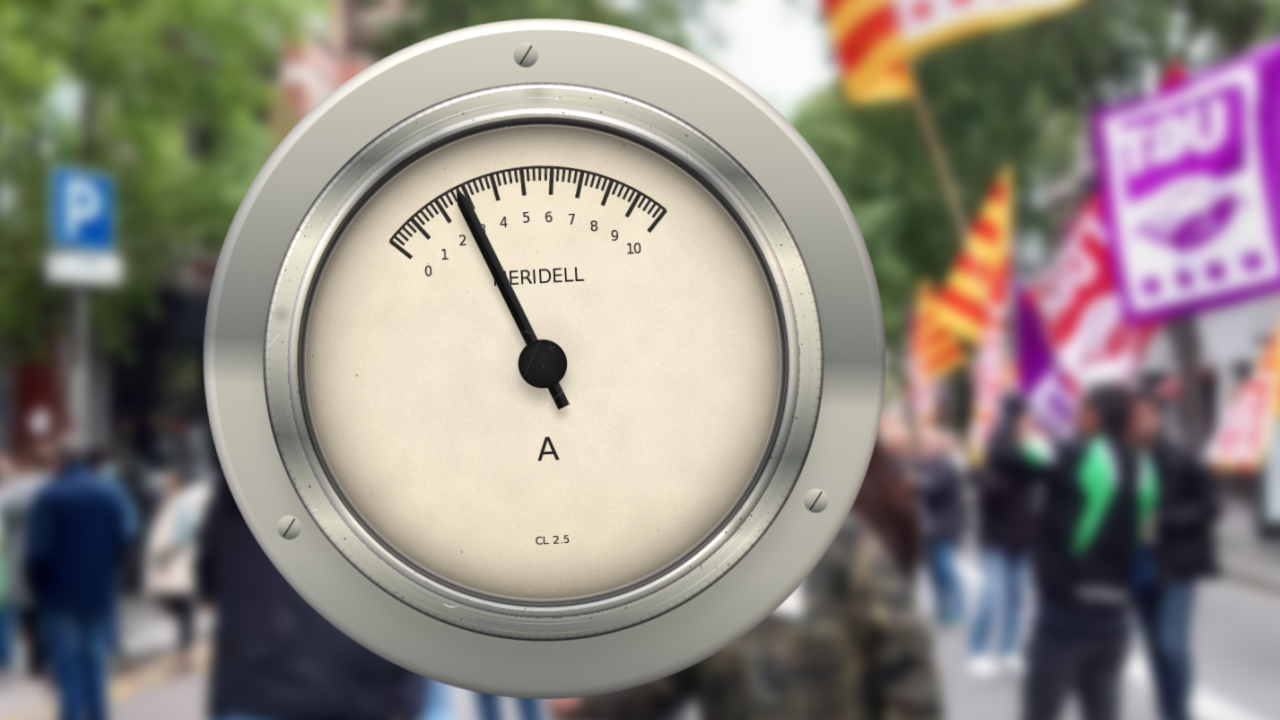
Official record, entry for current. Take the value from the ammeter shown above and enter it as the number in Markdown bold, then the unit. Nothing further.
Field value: **2.8** A
